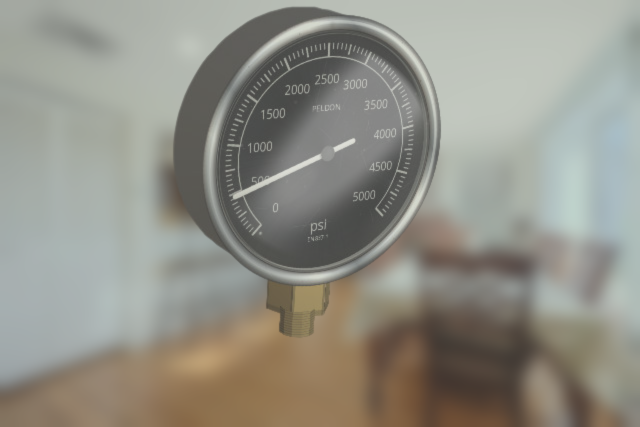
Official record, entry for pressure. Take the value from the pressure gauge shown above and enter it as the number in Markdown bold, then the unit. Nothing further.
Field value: **500** psi
